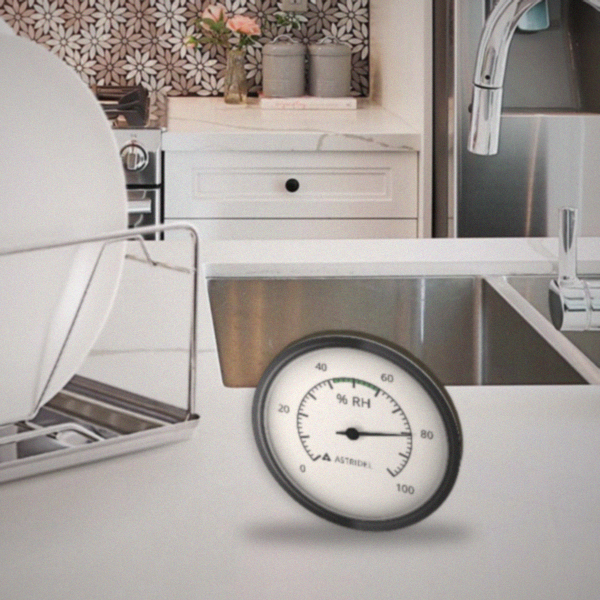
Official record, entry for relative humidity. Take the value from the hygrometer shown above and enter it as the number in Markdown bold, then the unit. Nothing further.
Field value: **80** %
